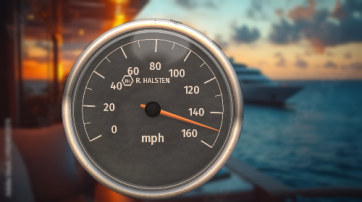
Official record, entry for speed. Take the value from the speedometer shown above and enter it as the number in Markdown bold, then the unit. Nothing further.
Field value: **150** mph
